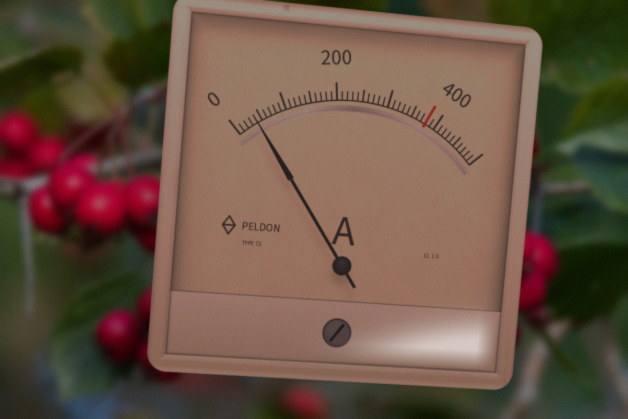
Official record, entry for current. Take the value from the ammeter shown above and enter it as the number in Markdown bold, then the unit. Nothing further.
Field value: **40** A
